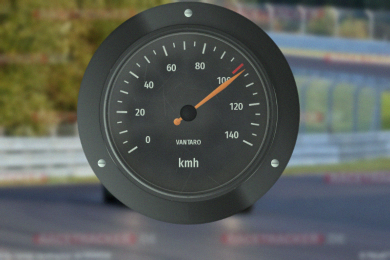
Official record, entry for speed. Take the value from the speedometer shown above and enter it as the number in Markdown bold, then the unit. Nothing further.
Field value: **102.5** km/h
